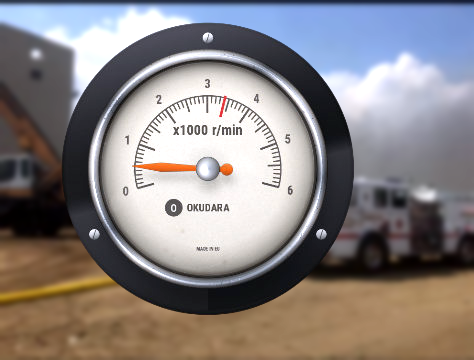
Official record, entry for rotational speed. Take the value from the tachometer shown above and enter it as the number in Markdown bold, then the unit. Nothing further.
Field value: **500** rpm
